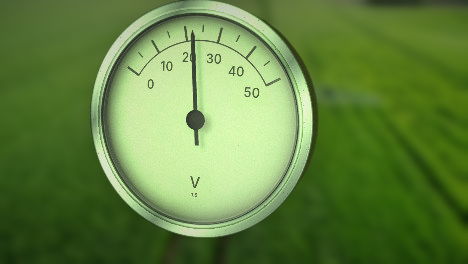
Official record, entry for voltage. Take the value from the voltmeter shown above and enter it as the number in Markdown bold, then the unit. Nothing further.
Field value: **22.5** V
